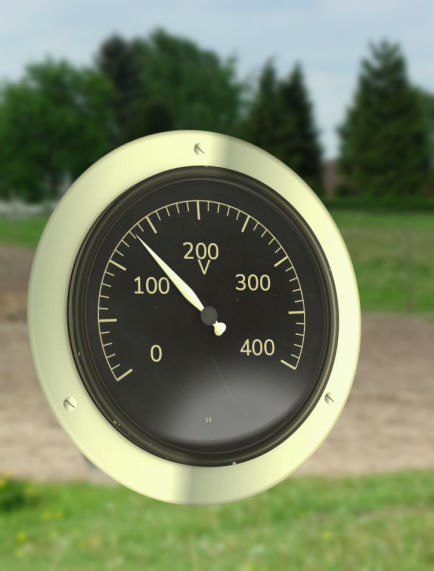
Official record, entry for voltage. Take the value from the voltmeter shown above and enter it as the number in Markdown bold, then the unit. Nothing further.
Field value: **130** V
